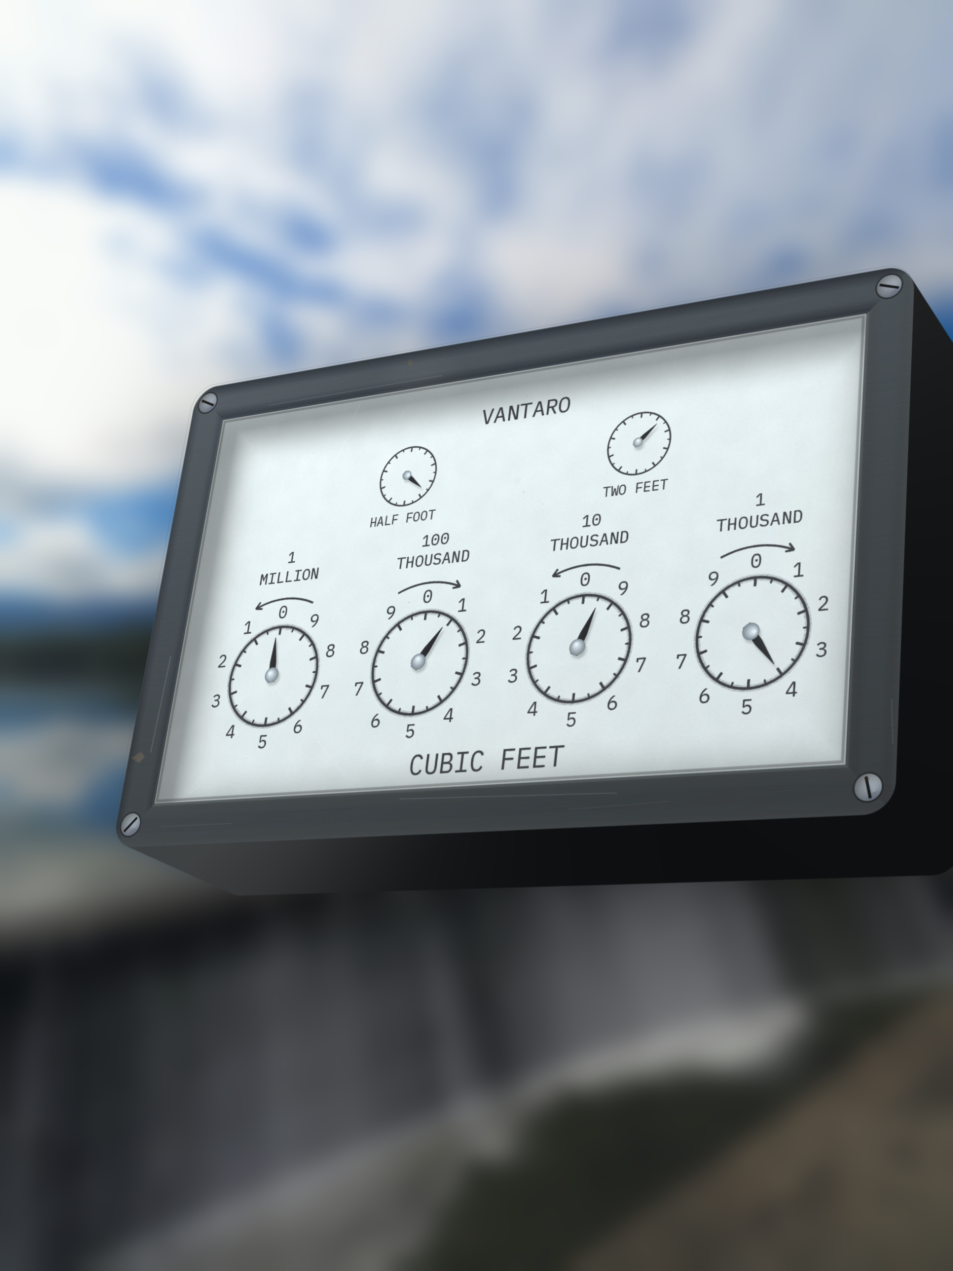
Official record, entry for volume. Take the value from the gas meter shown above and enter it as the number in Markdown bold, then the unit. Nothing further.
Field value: **9400** ft³
